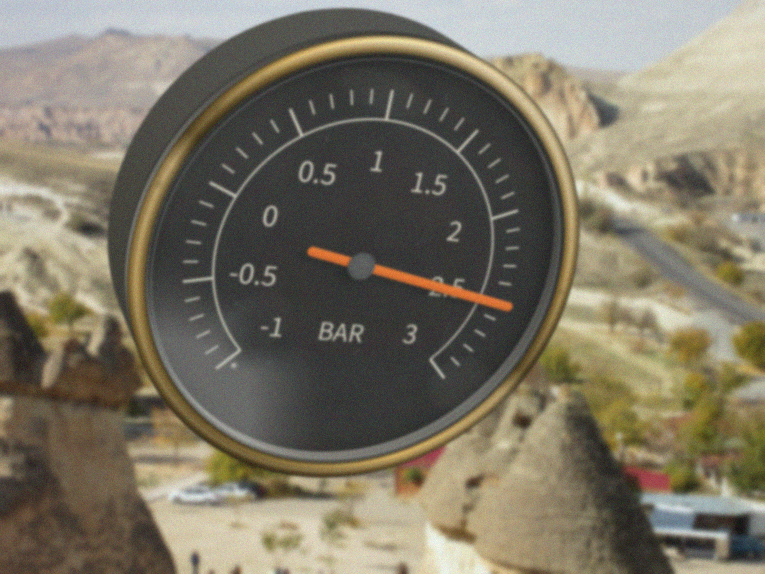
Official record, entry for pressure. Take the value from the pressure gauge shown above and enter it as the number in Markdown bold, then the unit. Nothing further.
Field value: **2.5** bar
